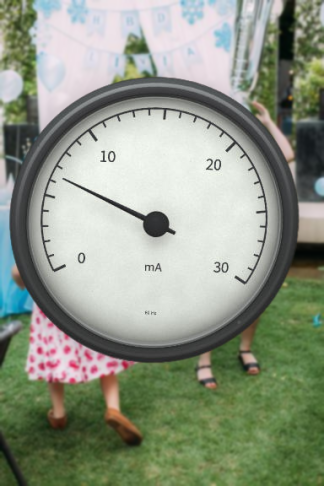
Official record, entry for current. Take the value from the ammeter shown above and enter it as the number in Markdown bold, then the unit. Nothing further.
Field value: **6.5** mA
